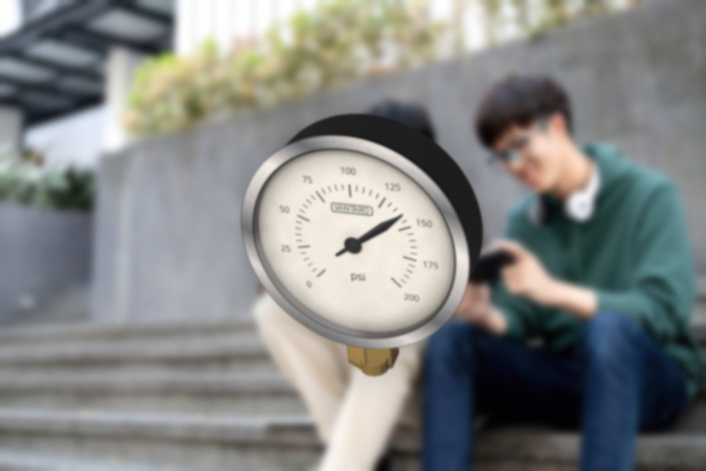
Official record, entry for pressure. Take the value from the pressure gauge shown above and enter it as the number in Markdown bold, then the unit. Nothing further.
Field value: **140** psi
